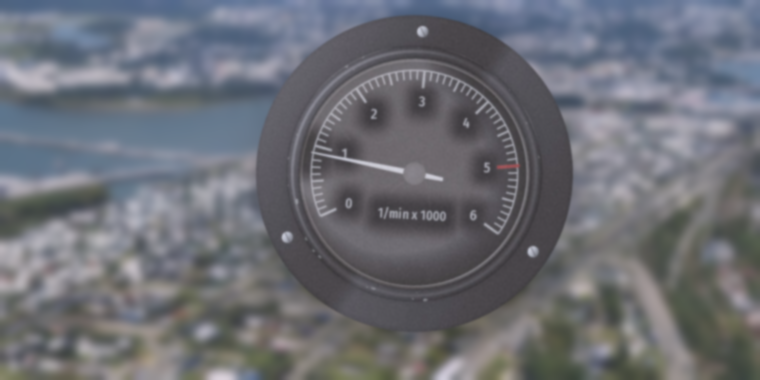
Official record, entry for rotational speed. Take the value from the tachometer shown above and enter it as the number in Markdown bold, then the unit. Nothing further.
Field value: **900** rpm
